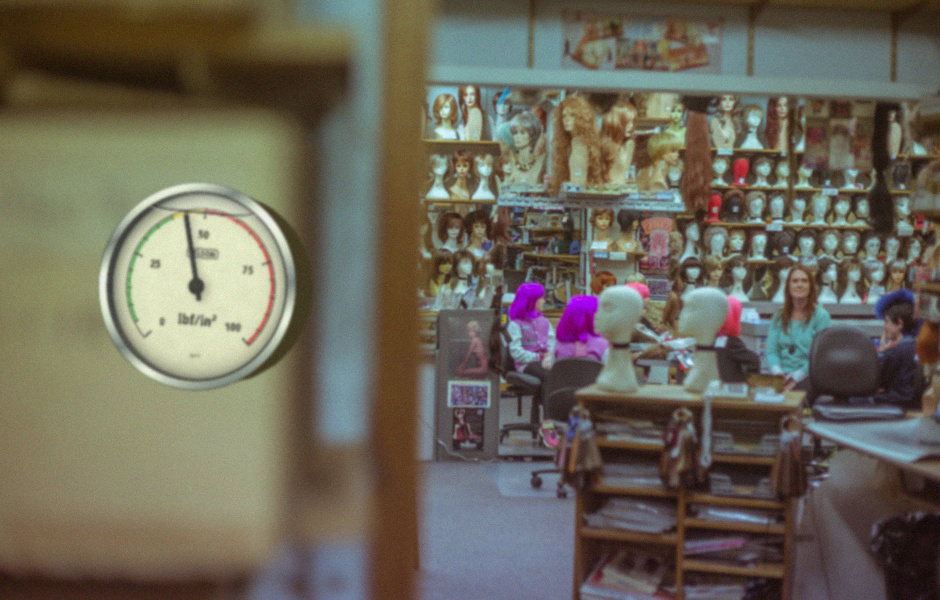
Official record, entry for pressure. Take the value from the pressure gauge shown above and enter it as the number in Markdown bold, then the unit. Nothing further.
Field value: **45** psi
